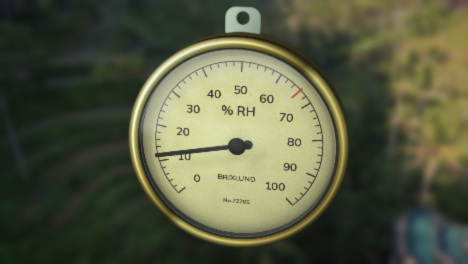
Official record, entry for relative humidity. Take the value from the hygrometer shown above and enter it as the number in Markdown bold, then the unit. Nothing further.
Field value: **12** %
